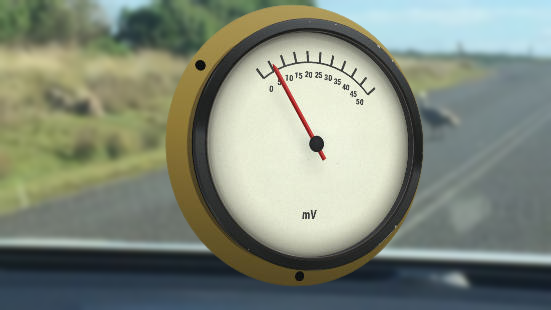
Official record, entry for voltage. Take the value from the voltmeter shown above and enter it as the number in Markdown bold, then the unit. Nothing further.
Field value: **5** mV
